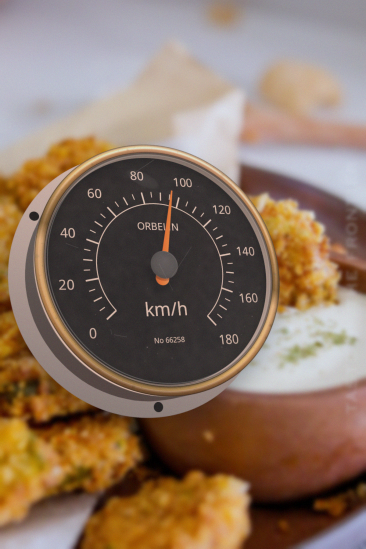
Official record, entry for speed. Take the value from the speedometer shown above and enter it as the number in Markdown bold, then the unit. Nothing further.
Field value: **95** km/h
